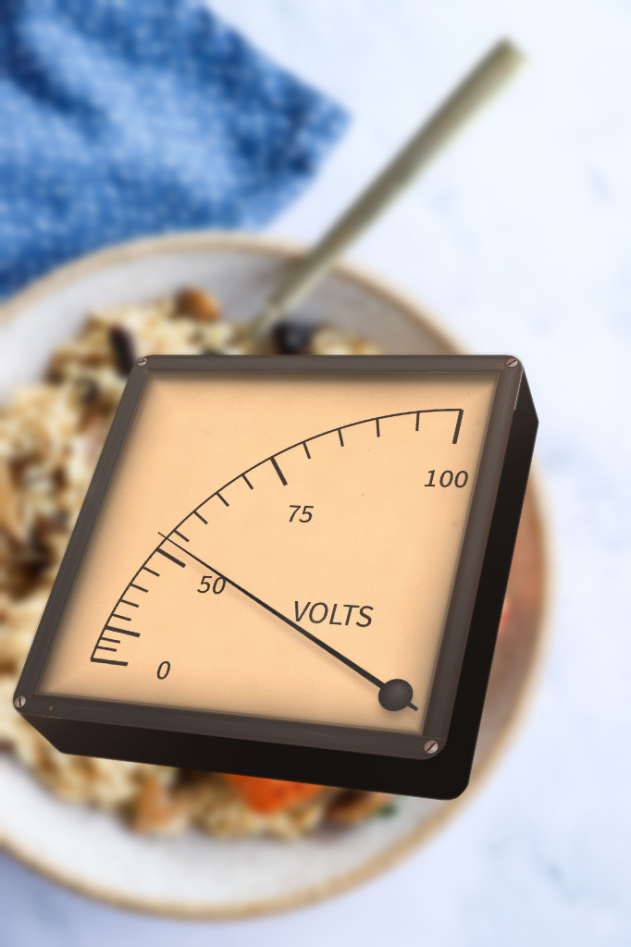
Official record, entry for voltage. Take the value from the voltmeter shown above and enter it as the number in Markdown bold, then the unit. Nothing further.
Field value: **52.5** V
